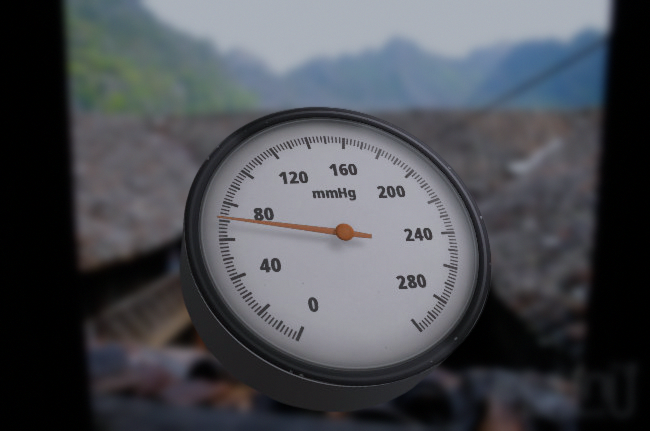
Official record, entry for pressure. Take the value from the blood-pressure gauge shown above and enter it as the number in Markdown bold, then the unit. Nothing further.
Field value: **70** mmHg
